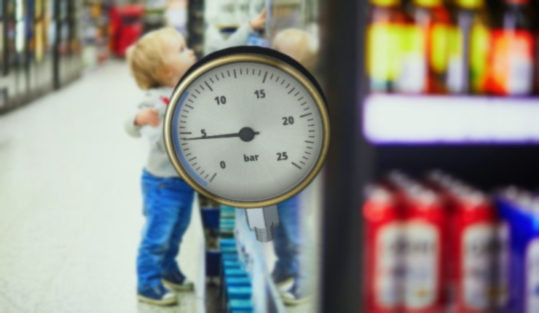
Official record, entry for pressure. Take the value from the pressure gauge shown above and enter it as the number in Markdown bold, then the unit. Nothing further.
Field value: **4.5** bar
